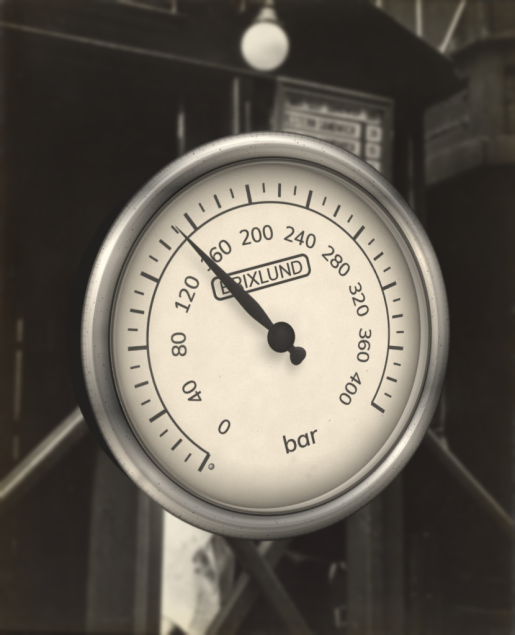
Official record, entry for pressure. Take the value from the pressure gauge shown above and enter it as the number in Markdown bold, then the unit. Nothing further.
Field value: **150** bar
